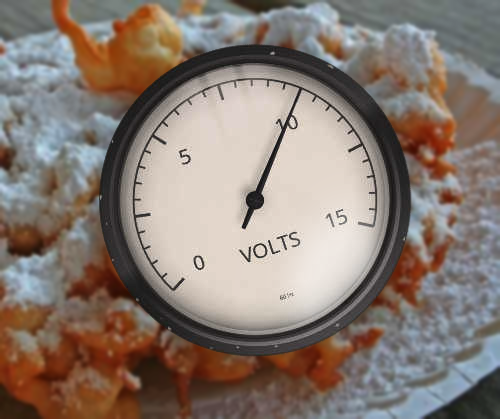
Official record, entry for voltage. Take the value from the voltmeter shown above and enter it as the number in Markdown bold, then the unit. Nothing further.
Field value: **10** V
